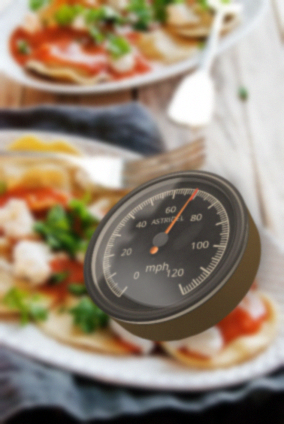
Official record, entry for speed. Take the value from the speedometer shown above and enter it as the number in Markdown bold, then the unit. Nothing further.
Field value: **70** mph
